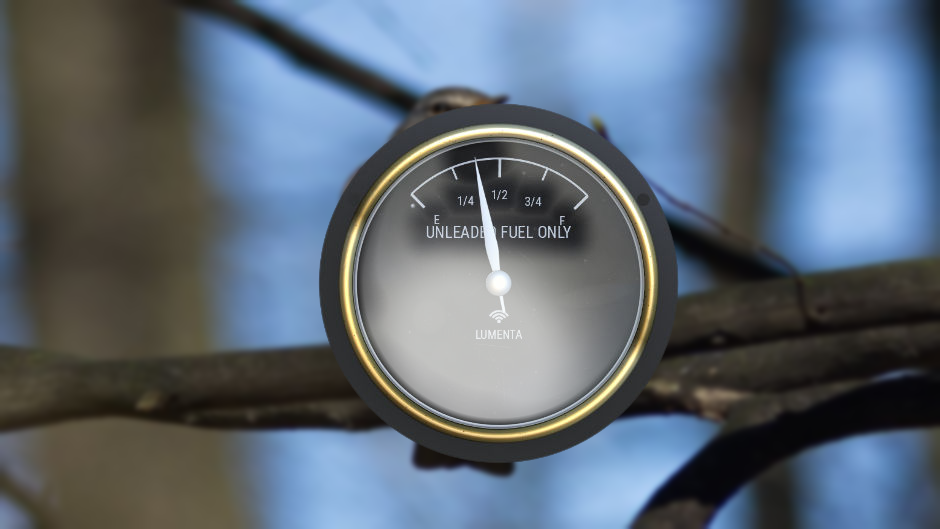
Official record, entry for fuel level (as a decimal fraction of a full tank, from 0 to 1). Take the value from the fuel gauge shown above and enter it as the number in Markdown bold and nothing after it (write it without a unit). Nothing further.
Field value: **0.375**
